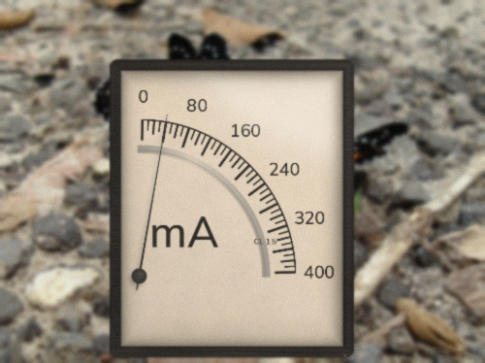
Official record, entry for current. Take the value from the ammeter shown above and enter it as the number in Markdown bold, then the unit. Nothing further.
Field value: **40** mA
